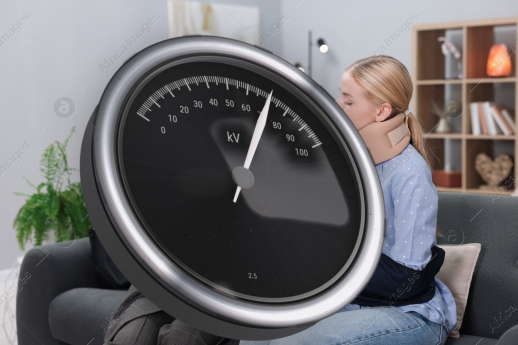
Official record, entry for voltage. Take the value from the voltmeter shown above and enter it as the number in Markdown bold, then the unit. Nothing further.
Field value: **70** kV
